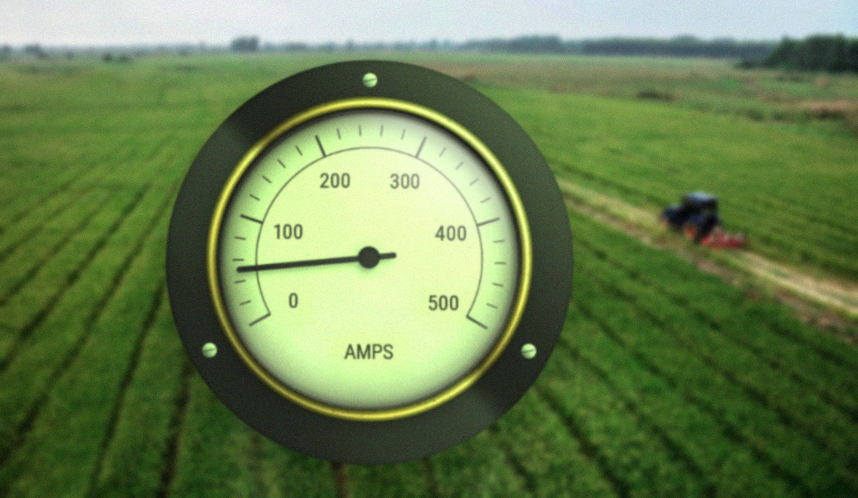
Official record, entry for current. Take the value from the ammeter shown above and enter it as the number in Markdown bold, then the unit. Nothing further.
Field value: **50** A
